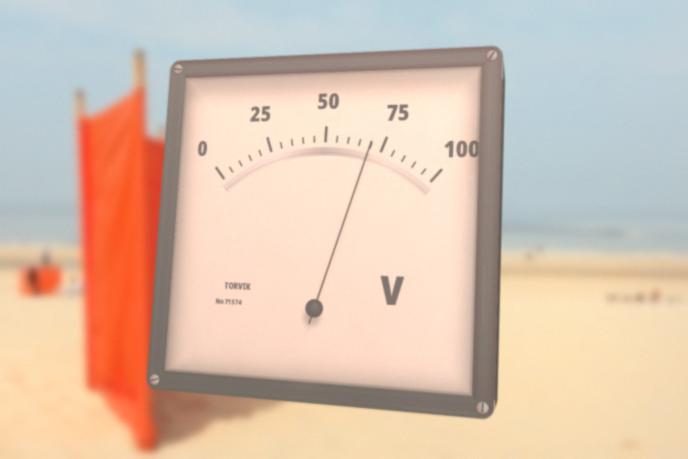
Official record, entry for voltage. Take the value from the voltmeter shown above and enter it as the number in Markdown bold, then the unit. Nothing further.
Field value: **70** V
